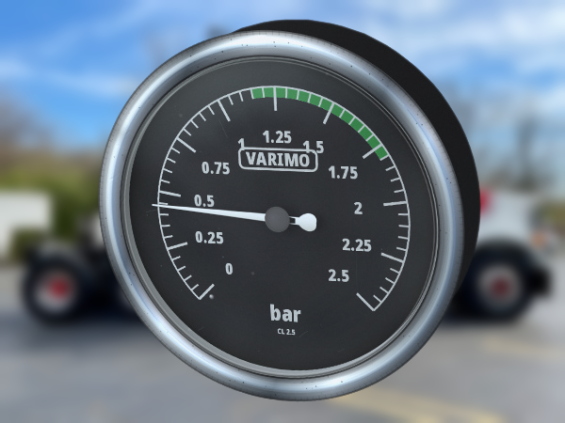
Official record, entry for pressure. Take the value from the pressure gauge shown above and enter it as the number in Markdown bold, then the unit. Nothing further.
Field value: **0.45** bar
